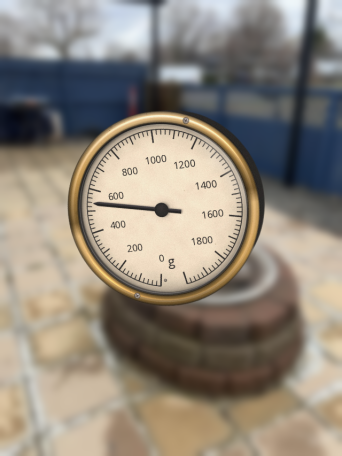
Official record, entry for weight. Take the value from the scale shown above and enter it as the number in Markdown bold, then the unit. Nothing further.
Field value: **540** g
